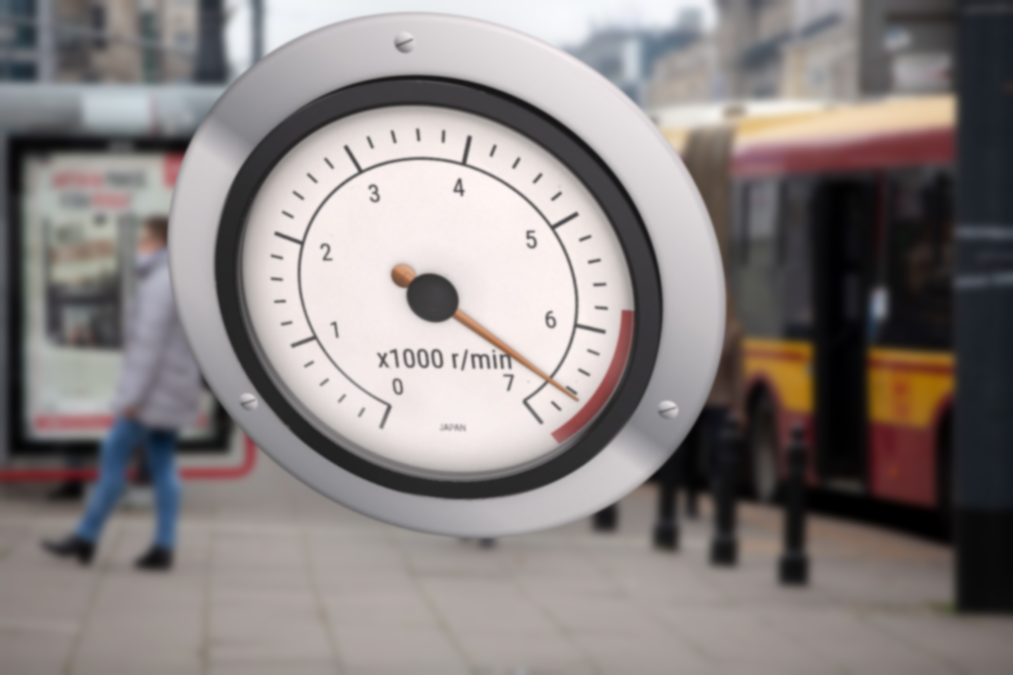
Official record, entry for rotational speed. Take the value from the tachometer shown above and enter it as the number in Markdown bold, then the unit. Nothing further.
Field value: **6600** rpm
